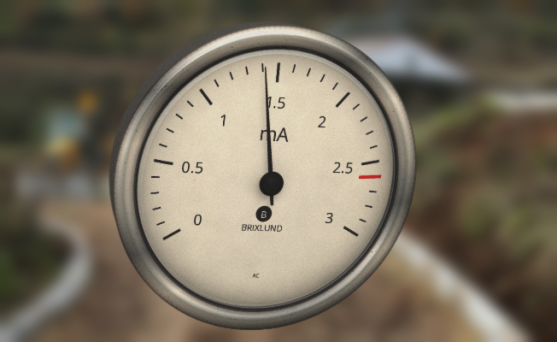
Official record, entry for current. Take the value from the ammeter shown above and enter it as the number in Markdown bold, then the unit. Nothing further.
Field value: **1.4** mA
